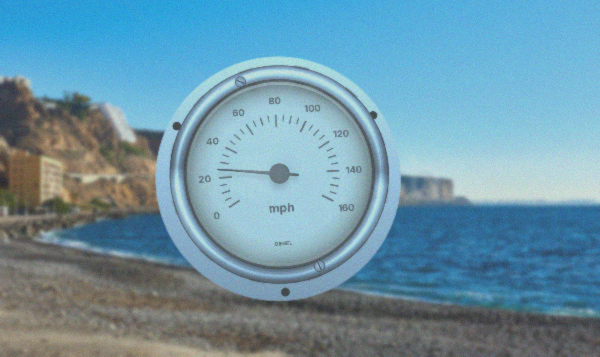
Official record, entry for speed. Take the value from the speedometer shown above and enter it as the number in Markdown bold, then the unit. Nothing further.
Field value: **25** mph
